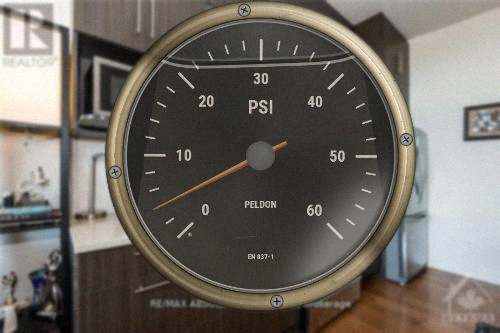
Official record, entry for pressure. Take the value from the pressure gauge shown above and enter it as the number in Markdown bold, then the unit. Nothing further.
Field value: **4** psi
